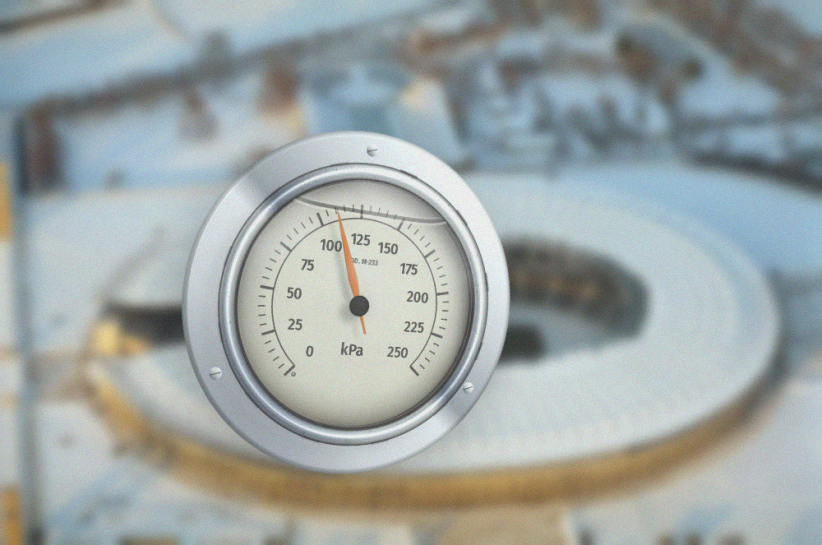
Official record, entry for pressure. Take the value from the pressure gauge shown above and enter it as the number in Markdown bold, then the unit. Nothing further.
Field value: **110** kPa
